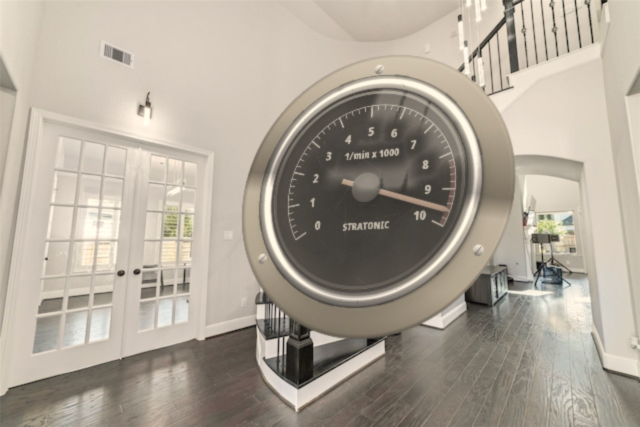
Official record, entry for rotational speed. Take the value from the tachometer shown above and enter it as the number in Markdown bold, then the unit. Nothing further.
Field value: **9600** rpm
